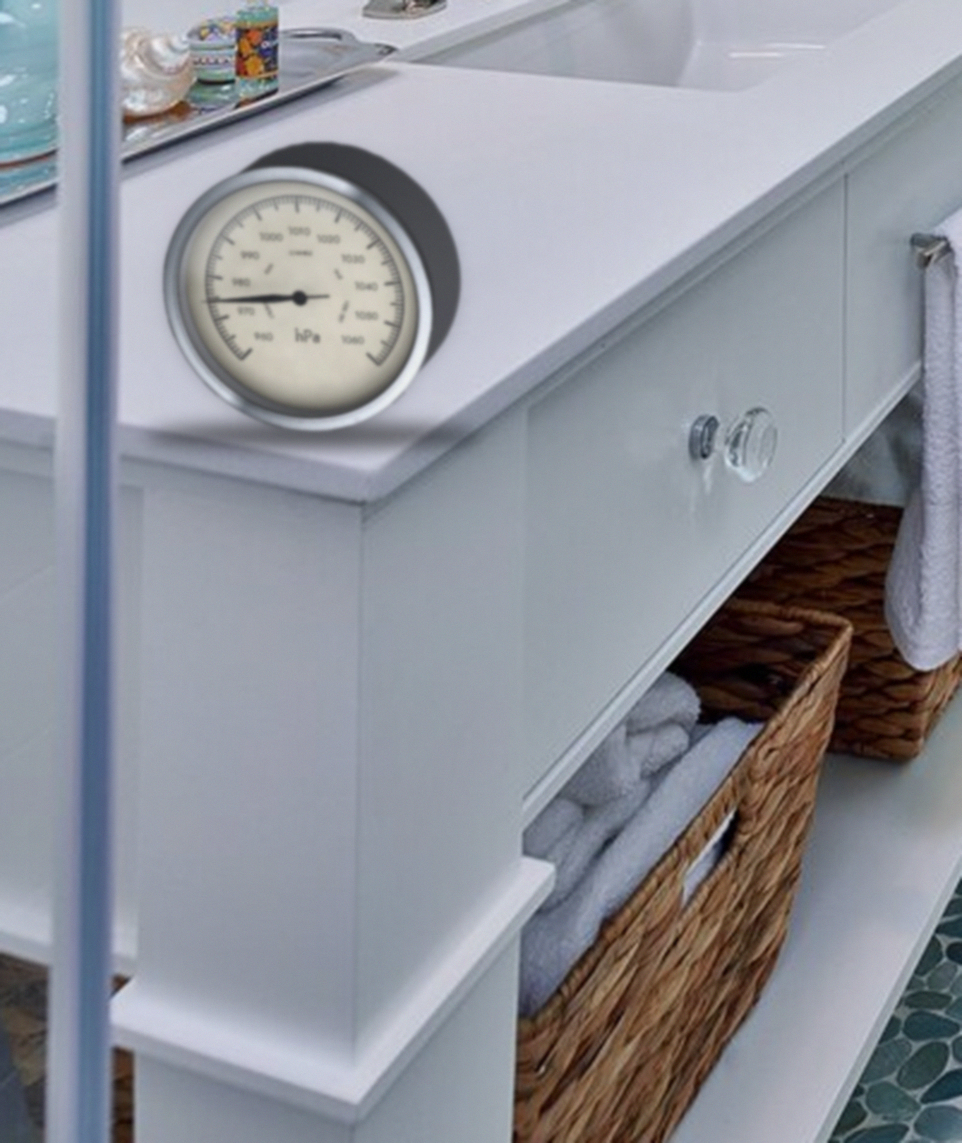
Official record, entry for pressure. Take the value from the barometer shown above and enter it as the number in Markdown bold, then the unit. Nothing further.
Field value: **975** hPa
